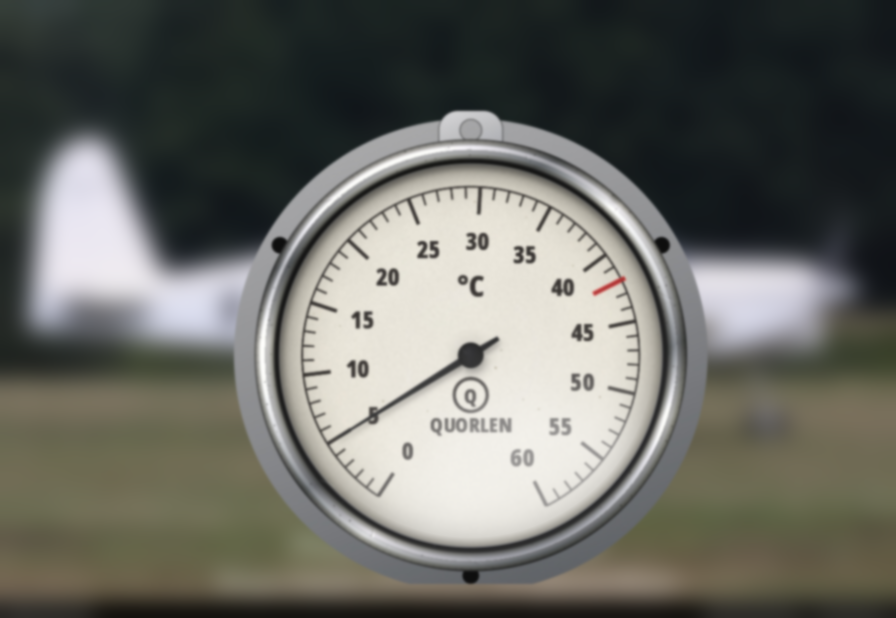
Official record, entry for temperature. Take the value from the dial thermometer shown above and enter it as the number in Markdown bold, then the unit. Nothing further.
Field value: **5** °C
